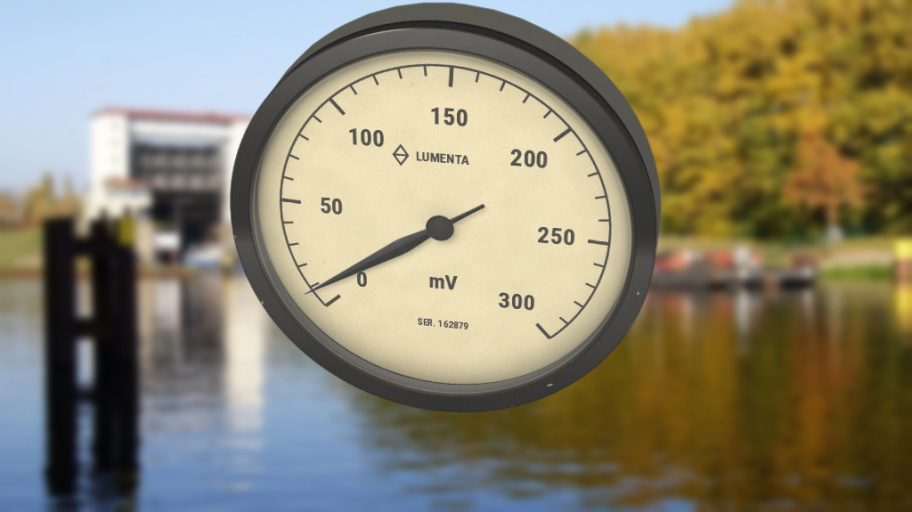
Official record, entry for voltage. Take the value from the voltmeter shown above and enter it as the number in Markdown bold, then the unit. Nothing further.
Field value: **10** mV
